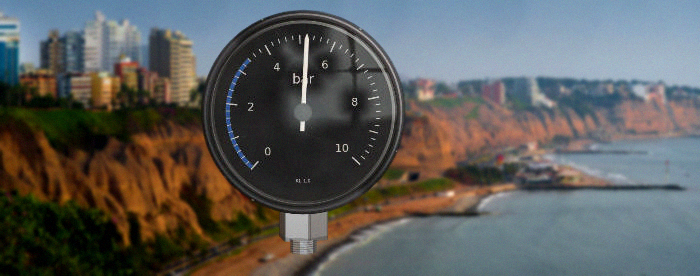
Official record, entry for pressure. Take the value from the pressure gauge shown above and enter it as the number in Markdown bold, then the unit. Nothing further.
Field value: **5.2** bar
